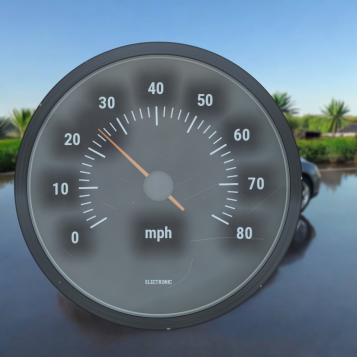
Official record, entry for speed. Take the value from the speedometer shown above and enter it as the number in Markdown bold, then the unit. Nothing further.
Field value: **25** mph
